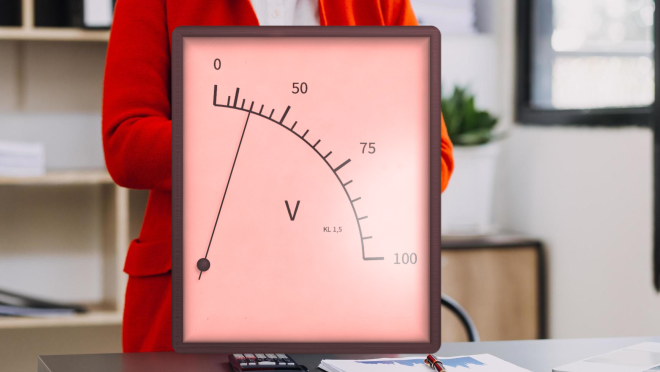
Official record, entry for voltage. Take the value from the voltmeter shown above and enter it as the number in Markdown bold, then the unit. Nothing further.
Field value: **35** V
